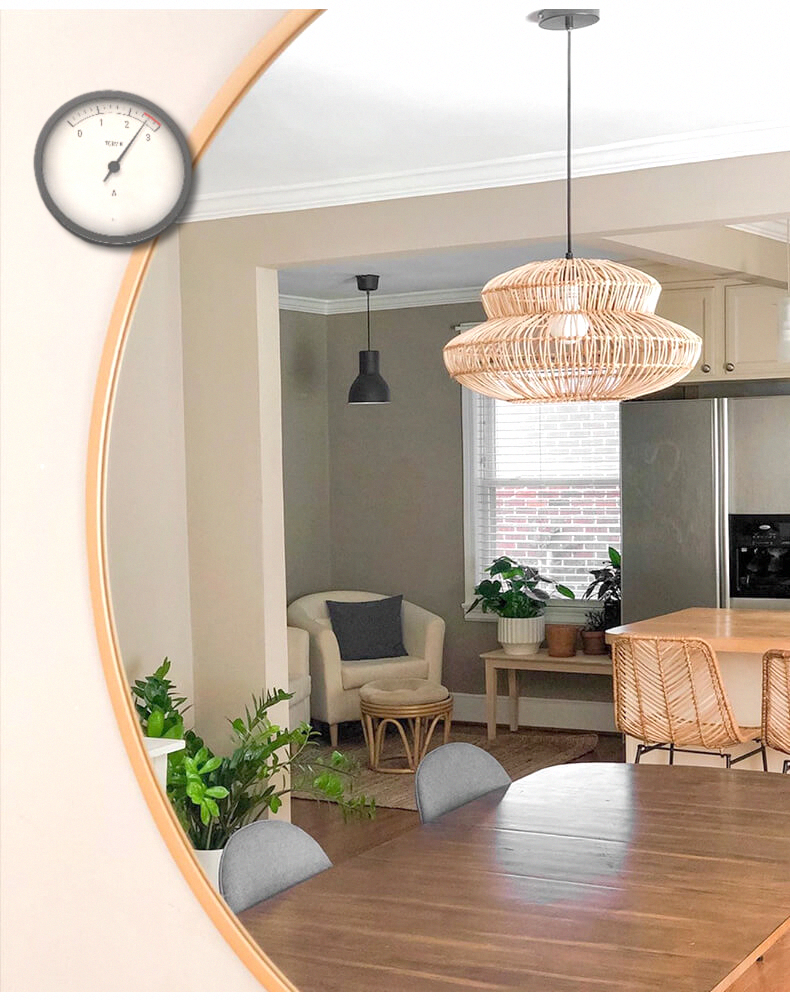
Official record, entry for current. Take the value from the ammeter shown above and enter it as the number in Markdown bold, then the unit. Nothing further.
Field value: **2.6** A
